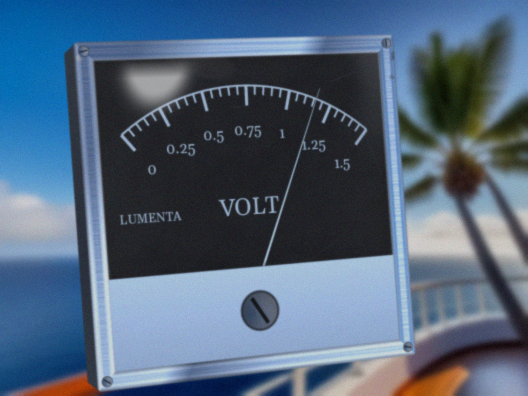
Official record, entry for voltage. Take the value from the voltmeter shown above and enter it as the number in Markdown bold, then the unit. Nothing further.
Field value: **1.15** V
